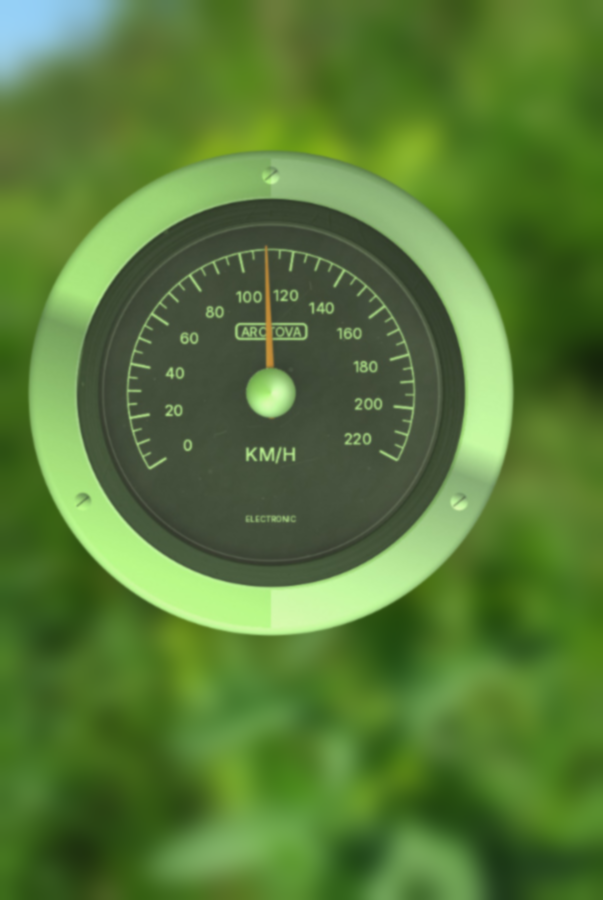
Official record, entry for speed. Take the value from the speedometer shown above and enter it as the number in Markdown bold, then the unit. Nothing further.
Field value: **110** km/h
